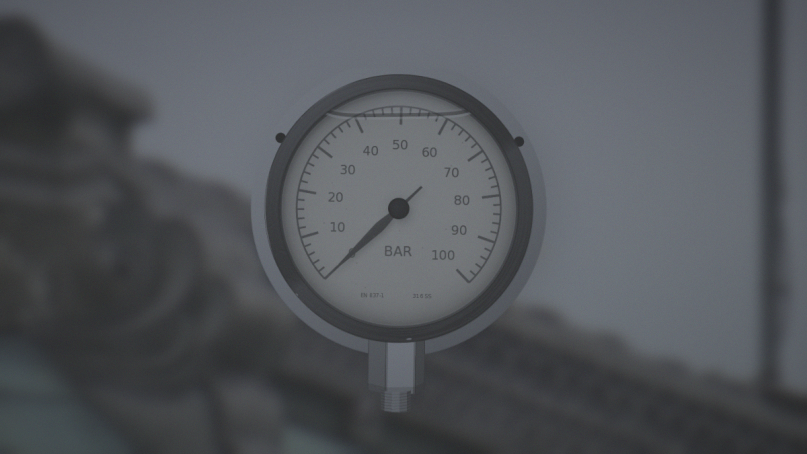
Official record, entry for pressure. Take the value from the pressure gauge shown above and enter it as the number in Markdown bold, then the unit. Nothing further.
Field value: **0** bar
